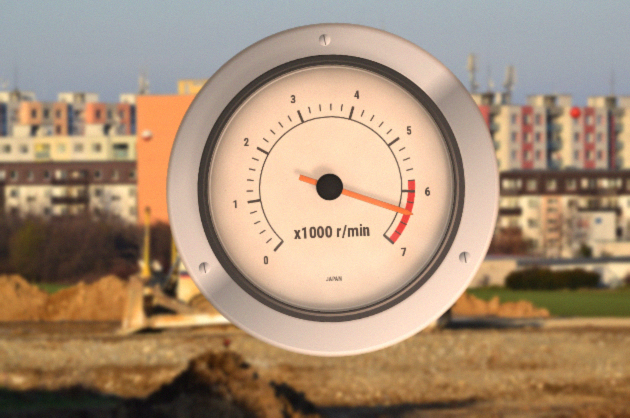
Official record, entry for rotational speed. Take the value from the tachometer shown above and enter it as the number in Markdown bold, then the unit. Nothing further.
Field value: **6400** rpm
